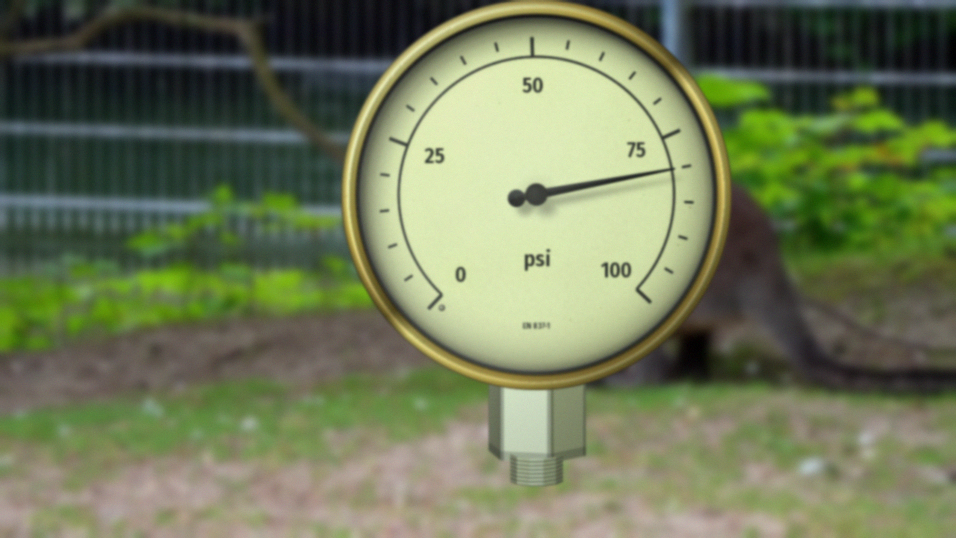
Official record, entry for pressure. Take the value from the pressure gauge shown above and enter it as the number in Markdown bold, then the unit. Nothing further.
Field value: **80** psi
